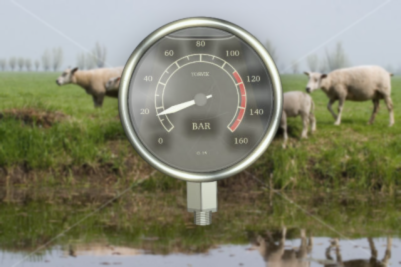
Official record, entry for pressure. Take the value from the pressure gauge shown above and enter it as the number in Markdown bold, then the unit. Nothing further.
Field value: **15** bar
